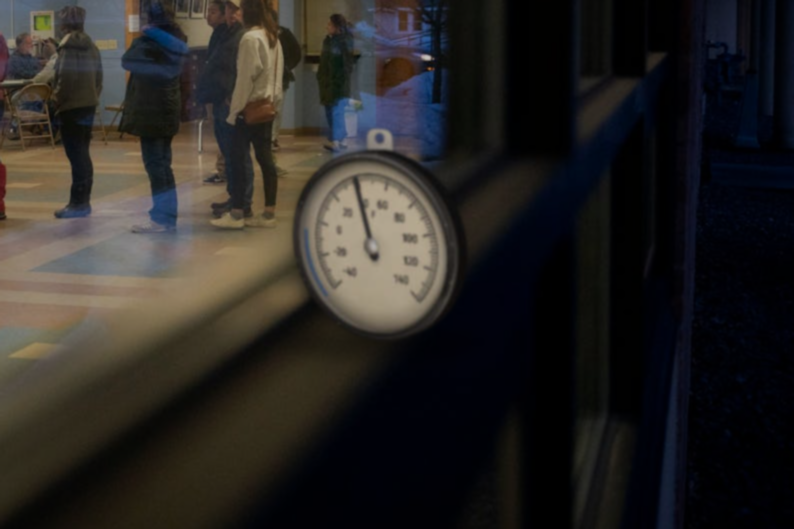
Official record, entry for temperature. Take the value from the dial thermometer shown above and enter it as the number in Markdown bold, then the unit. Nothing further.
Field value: **40** °F
